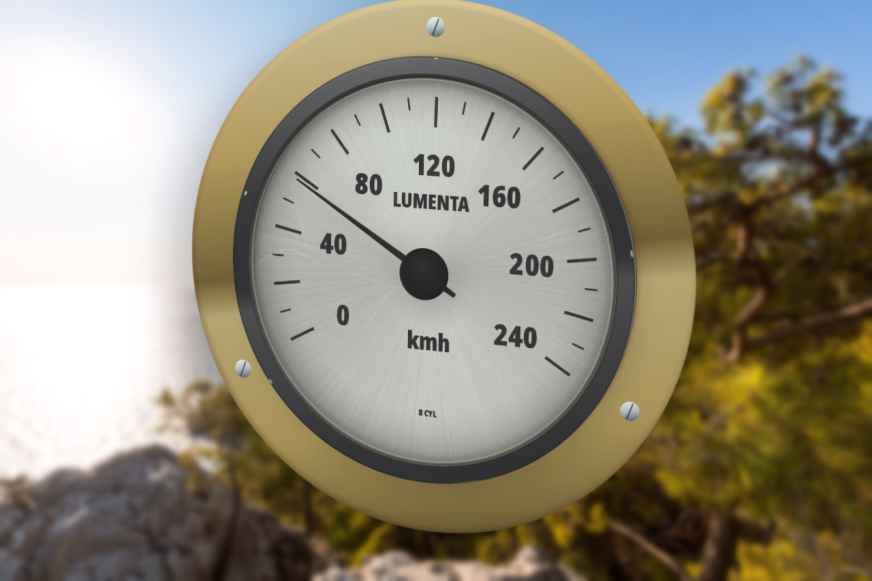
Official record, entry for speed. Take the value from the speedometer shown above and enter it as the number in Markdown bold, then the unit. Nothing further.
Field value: **60** km/h
